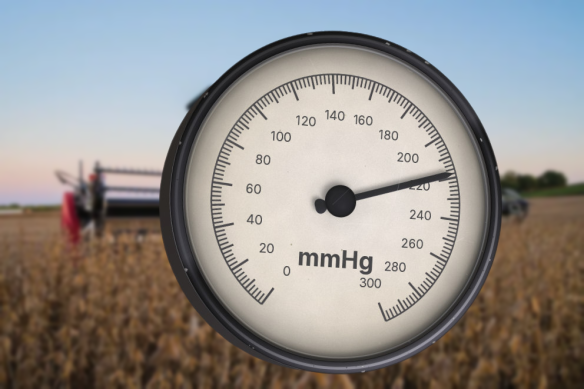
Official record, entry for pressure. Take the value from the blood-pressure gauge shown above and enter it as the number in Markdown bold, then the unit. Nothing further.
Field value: **218** mmHg
